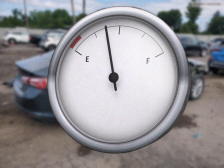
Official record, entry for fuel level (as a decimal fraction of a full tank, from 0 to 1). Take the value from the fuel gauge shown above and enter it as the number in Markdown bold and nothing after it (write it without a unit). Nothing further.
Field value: **0.375**
